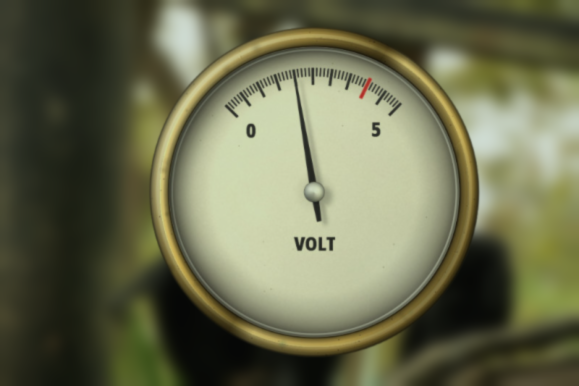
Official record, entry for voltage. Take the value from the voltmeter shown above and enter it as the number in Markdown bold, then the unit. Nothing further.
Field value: **2** V
